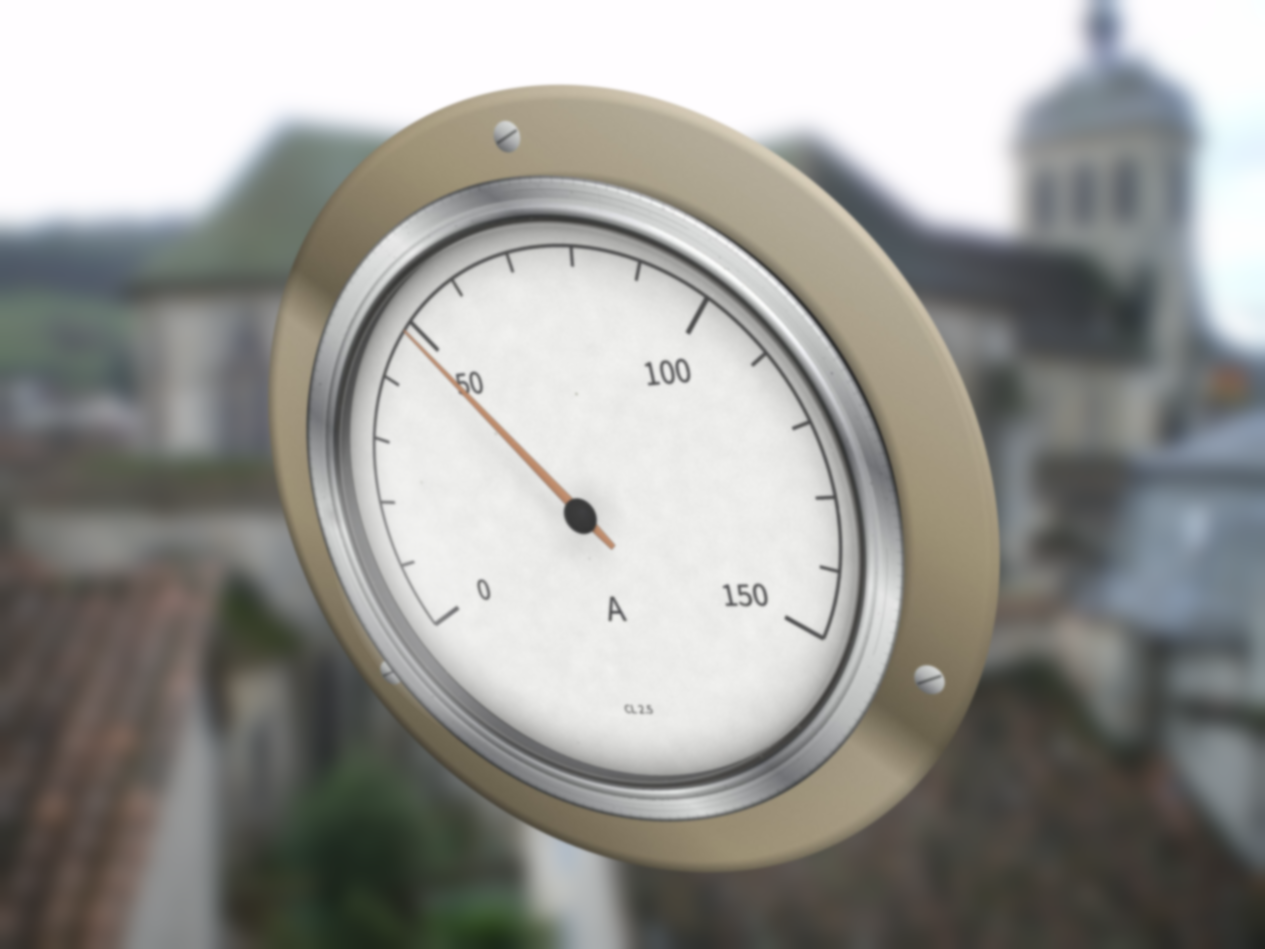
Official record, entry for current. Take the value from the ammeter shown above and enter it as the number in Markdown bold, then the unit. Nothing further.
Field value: **50** A
